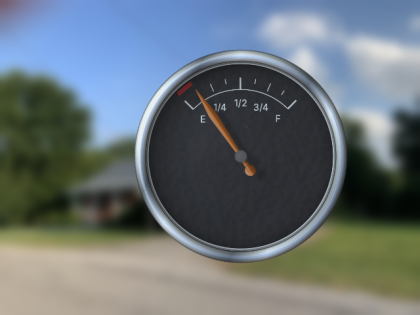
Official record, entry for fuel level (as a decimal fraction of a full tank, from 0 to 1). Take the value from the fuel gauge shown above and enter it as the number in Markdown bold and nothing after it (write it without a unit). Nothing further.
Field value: **0.125**
